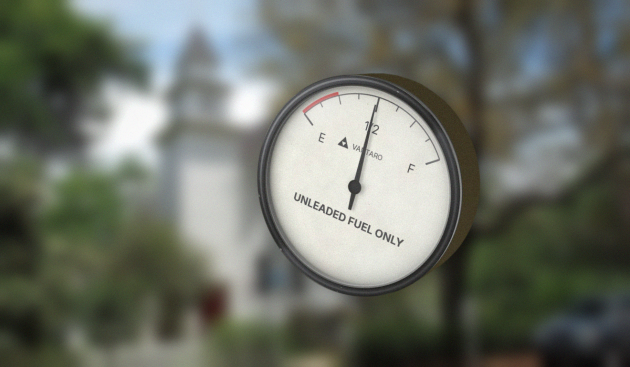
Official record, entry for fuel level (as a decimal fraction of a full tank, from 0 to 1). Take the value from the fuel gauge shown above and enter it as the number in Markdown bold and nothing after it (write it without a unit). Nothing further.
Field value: **0.5**
